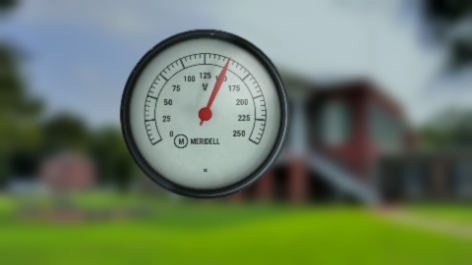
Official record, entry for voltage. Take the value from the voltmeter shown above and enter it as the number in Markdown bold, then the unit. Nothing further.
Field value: **150** V
